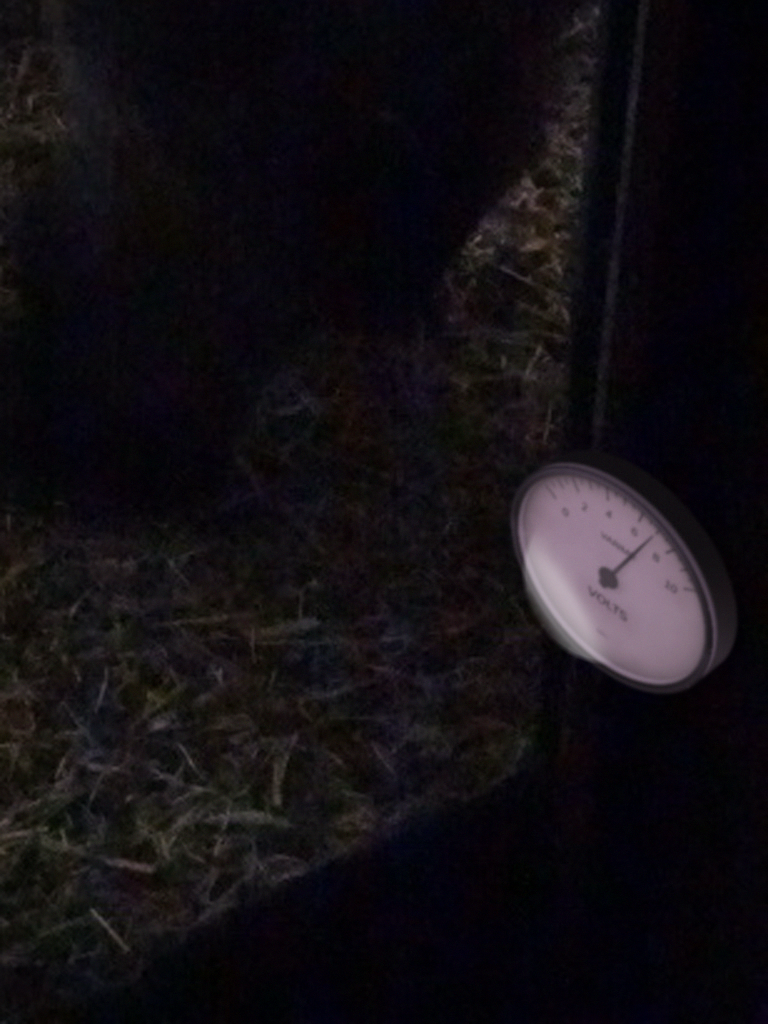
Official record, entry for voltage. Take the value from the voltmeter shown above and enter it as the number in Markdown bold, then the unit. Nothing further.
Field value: **7** V
